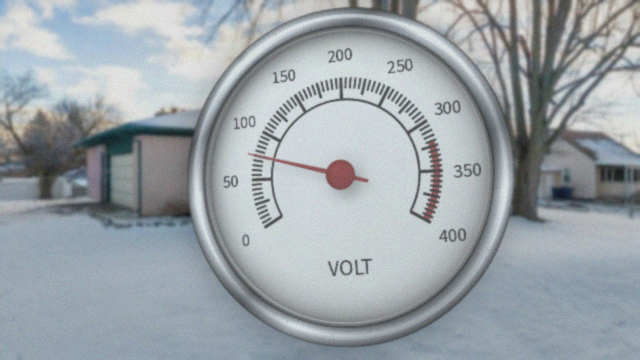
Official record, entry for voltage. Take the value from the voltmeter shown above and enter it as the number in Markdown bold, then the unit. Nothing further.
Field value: **75** V
